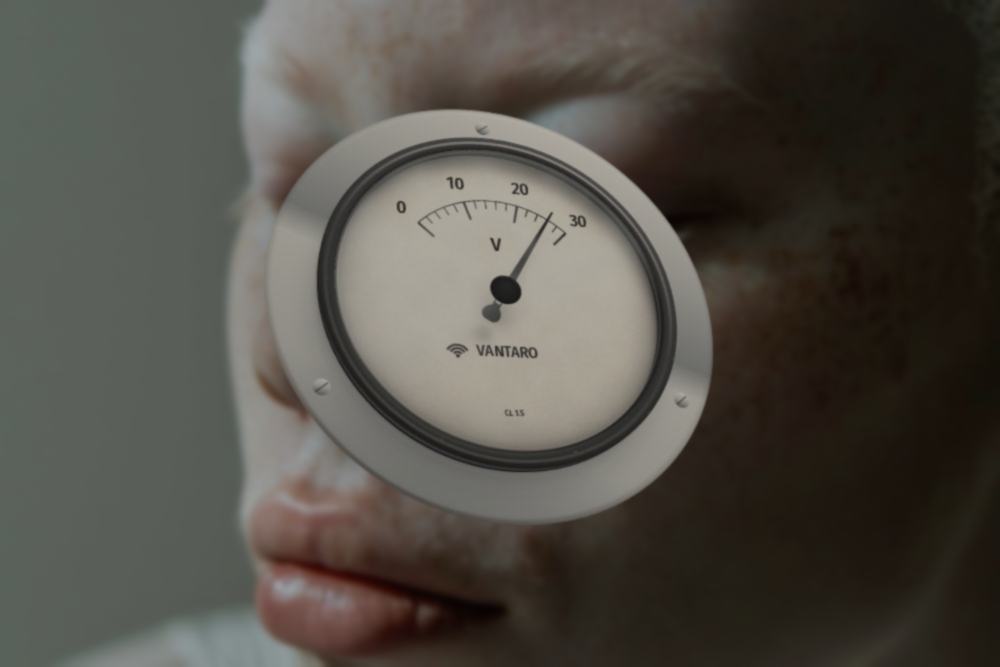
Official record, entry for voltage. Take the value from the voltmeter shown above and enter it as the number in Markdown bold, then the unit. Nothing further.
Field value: **26** V
